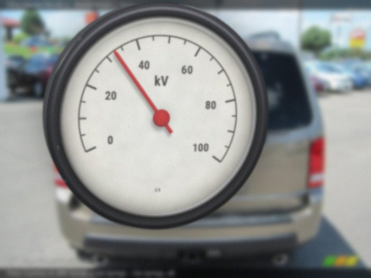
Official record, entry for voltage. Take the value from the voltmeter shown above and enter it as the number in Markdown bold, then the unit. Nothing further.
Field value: **32.5** kV
